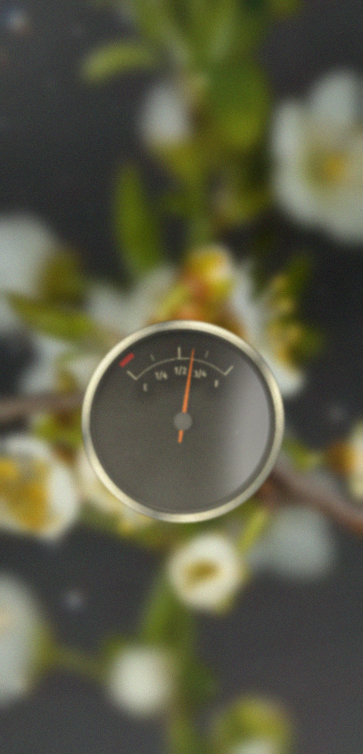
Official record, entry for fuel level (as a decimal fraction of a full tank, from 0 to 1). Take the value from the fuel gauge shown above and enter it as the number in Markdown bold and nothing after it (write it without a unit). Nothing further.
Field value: **0.625**
